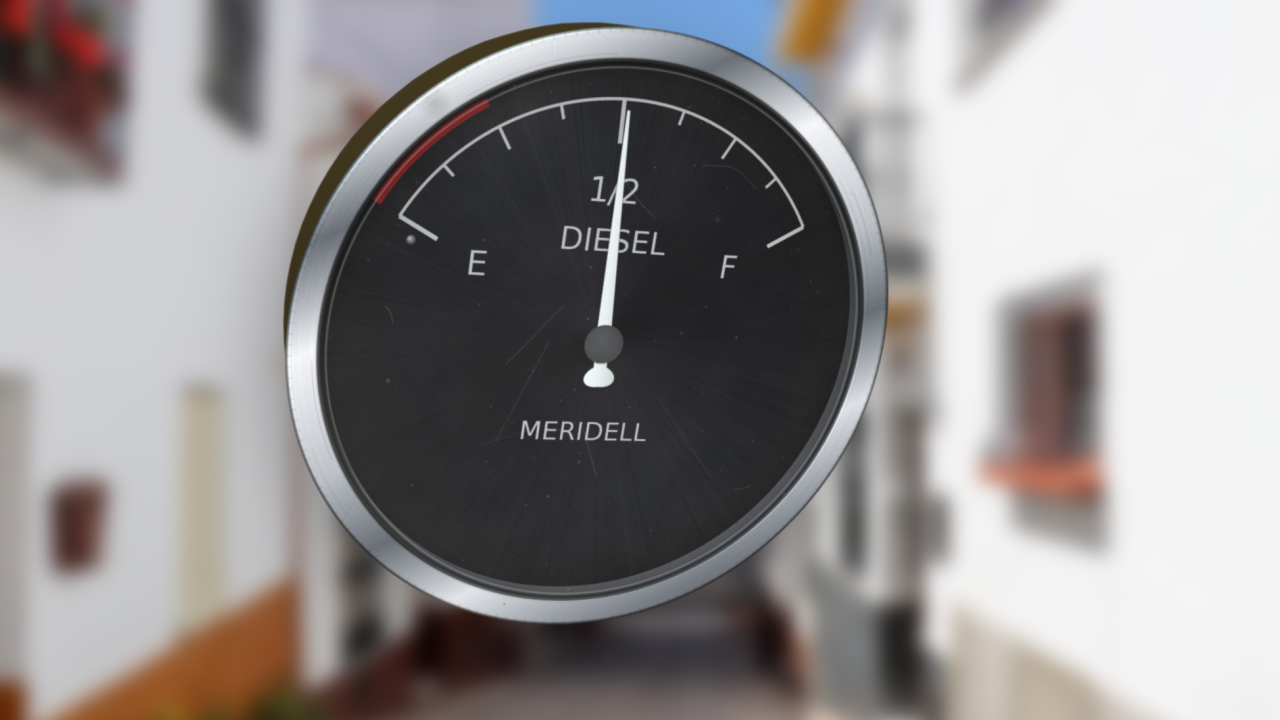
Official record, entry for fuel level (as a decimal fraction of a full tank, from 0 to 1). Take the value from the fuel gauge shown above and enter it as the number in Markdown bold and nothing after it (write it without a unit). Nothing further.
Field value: **0.5**
